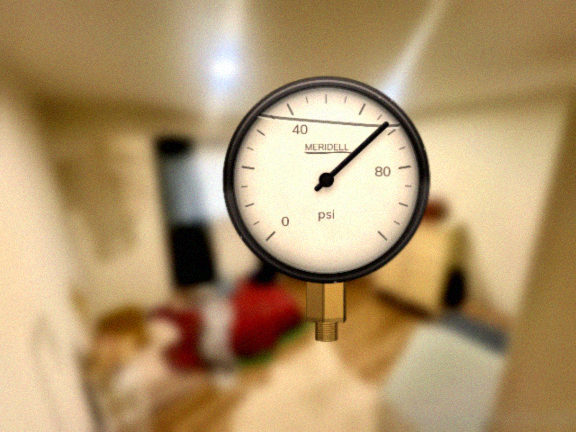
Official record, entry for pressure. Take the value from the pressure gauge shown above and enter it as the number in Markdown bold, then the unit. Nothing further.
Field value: **67.5** psi
